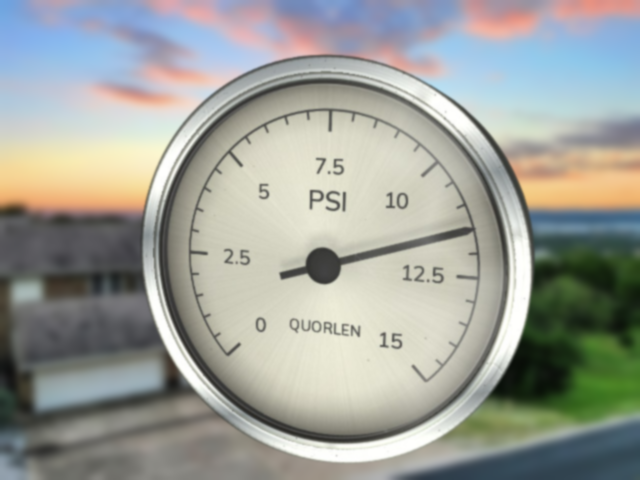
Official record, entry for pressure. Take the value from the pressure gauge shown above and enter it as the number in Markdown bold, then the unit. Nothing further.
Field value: **11.5** psi
